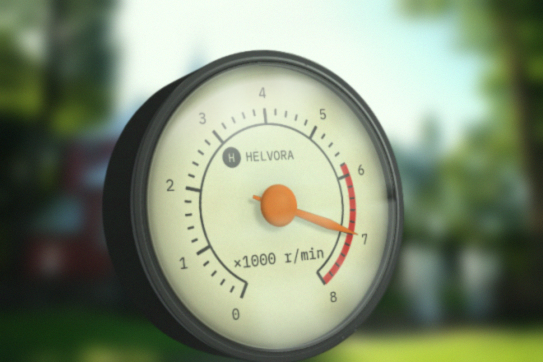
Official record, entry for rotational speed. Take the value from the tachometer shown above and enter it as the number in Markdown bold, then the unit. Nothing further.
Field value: **7000** rpm
